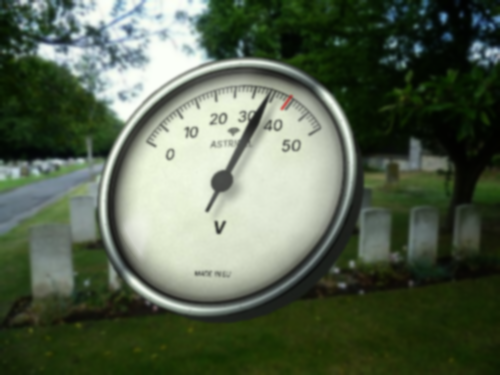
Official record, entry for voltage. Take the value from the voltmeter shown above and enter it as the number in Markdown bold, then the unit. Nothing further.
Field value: **35** V
